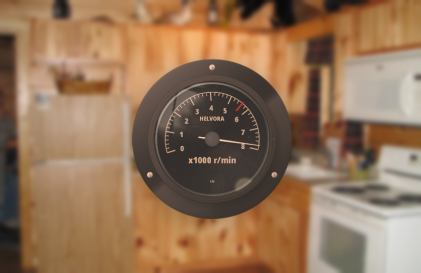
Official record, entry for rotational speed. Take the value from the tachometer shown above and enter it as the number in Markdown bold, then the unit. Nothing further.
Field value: **7800** rpm
